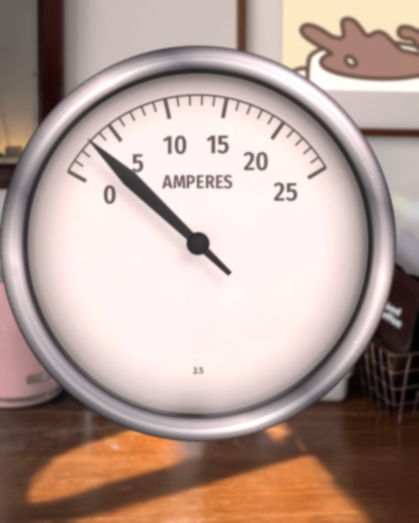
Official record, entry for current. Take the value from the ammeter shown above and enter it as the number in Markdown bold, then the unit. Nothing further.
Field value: **3** A
